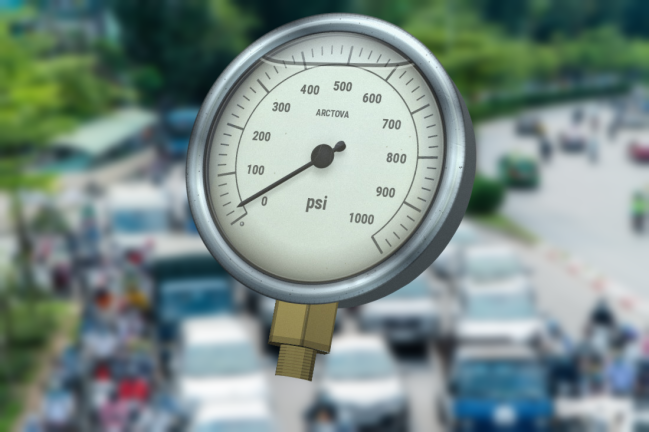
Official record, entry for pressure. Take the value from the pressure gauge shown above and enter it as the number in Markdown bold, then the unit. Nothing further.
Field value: **20** psi
